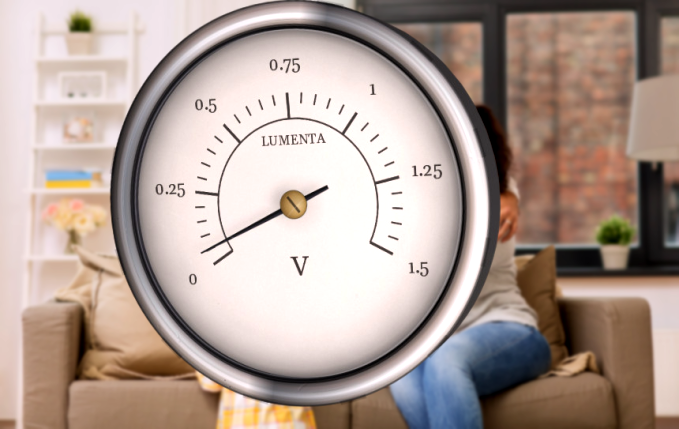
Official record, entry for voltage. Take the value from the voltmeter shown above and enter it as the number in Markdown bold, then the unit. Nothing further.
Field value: **0.05** V
